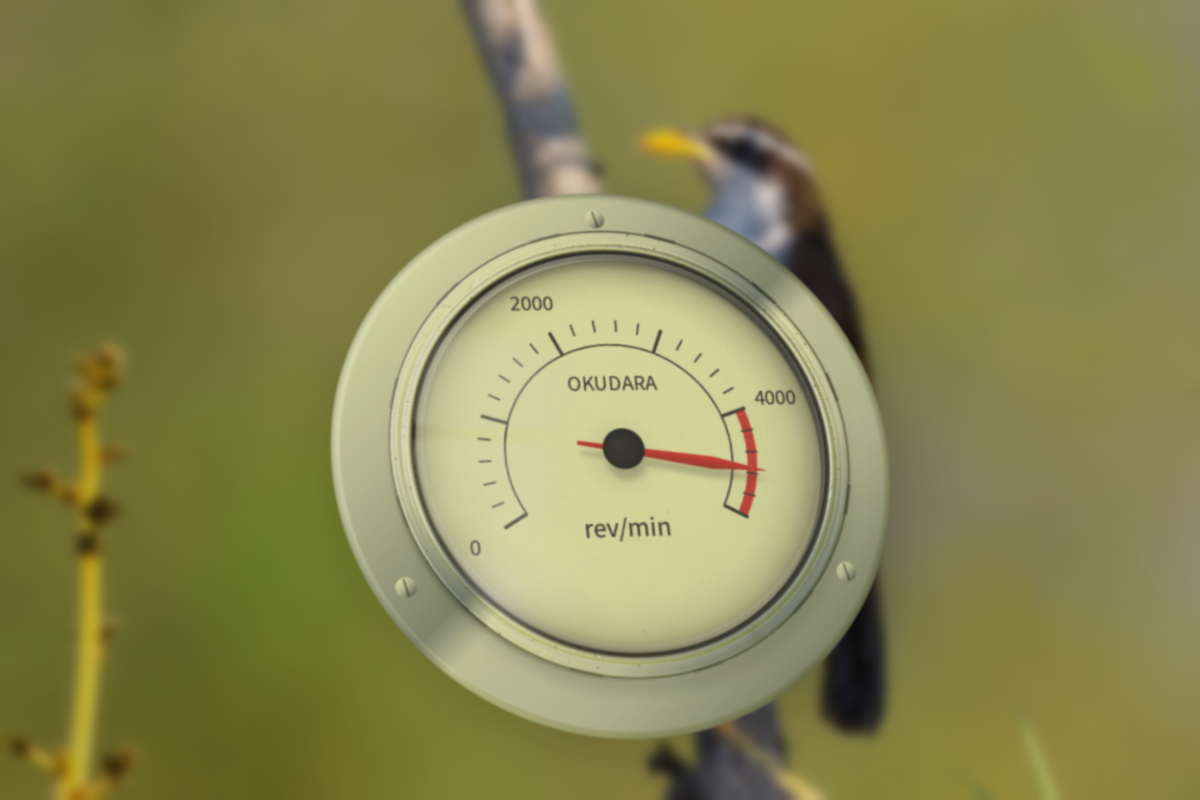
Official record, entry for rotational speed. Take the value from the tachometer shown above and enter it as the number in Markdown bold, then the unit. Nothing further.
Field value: **4600** rpm
